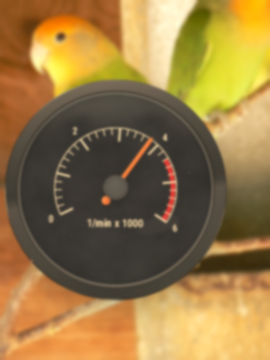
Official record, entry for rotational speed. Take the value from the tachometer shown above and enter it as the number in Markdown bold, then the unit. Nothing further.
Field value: **3800** rpm
